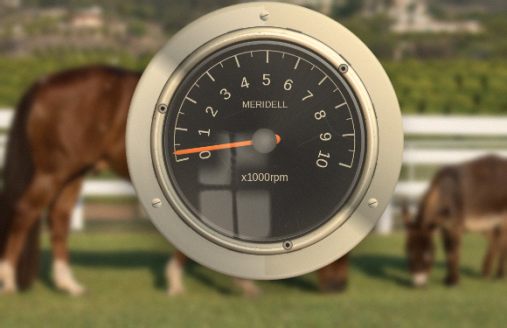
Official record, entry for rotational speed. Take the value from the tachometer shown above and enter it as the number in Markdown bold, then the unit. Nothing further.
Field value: **250** rpm
